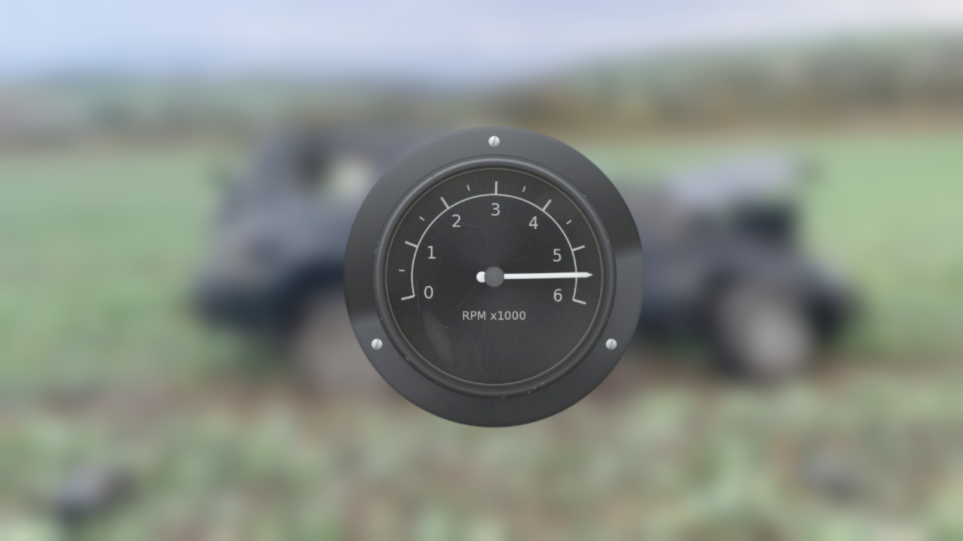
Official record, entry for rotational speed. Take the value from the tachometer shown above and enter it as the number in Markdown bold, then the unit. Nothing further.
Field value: **5500** rpm
